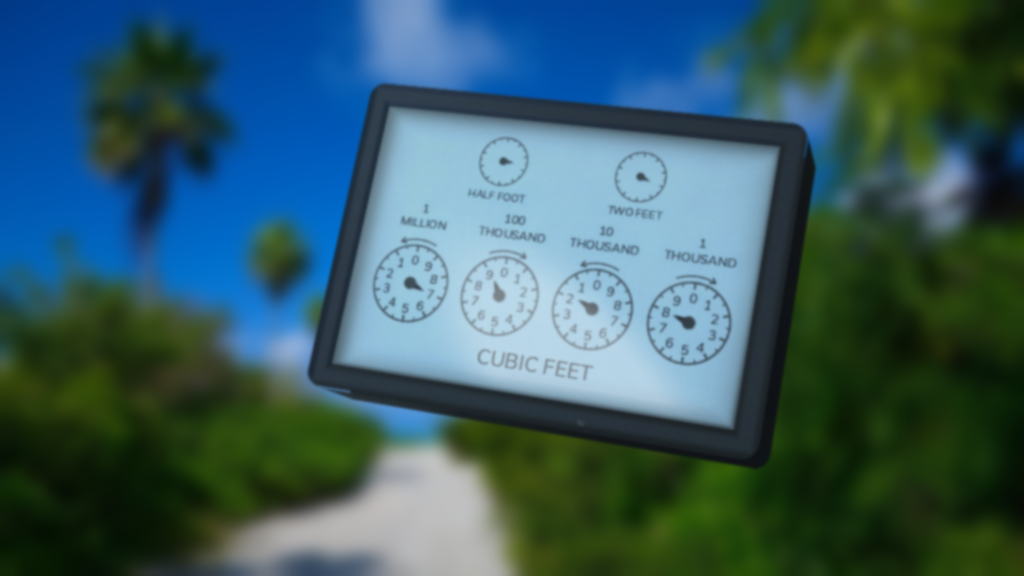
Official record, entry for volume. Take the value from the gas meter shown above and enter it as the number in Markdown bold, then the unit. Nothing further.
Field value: **691800** ft³
